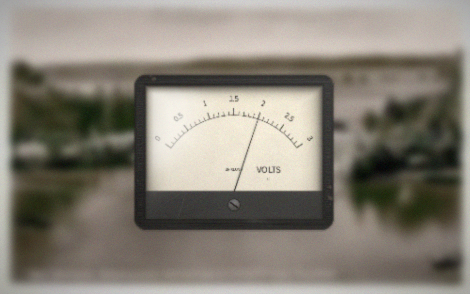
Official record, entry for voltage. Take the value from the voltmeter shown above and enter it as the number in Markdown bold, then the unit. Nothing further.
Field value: **2** V
